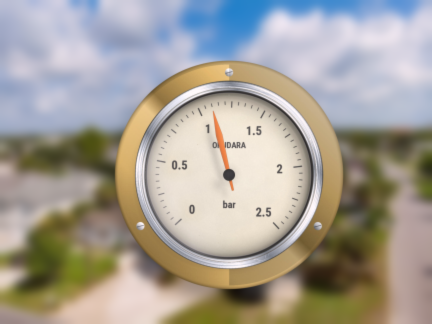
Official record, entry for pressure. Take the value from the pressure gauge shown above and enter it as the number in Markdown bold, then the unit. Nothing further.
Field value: **1.1** bar
